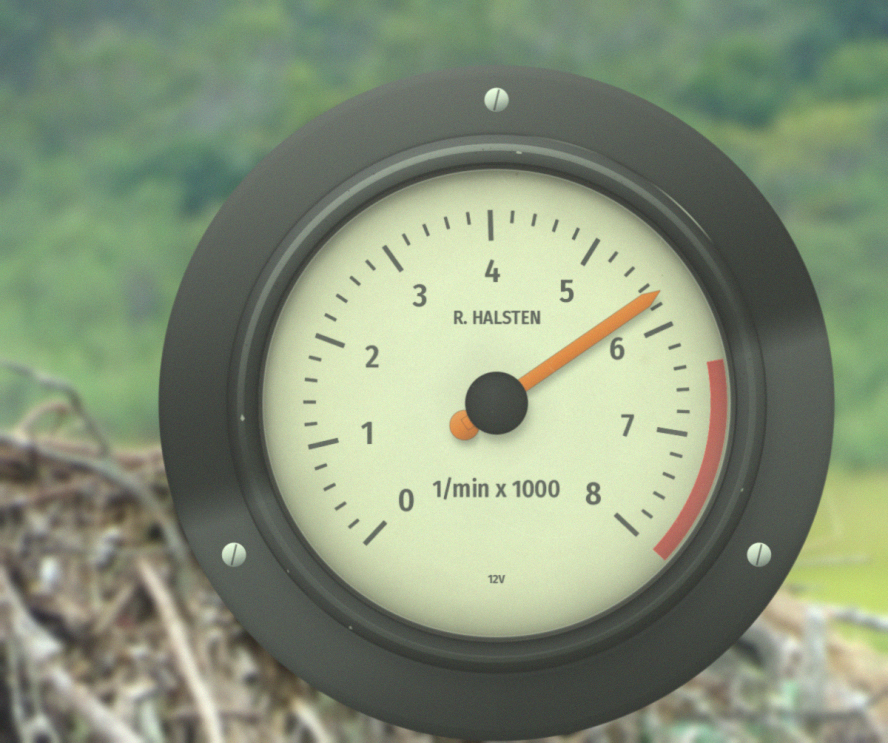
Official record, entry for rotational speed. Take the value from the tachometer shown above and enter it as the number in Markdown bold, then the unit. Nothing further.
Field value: **5700** rpm
